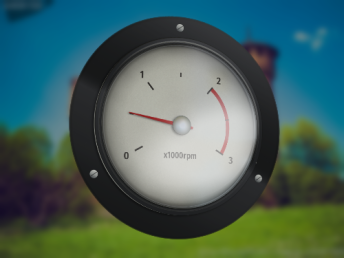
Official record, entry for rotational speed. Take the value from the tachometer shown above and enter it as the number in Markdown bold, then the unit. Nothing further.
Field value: **500** rpm
